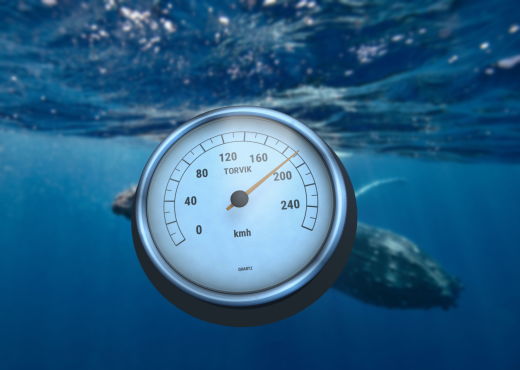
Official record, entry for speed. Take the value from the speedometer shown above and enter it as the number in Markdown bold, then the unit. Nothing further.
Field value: **190** km/h
